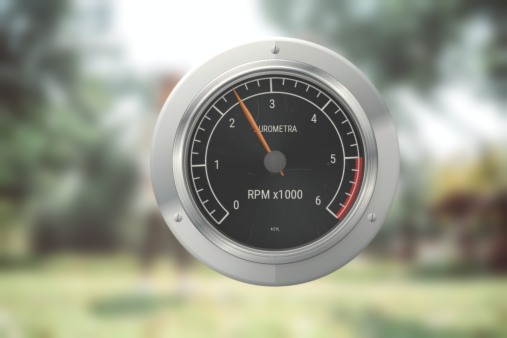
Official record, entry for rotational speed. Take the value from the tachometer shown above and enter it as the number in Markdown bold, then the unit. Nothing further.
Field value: **2400** rpm
